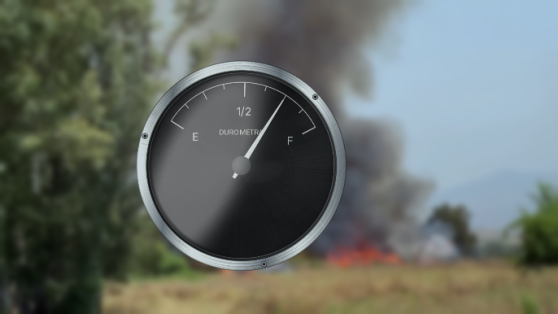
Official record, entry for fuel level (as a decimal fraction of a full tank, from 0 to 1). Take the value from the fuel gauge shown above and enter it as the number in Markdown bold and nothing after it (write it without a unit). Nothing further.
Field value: **0.75**
